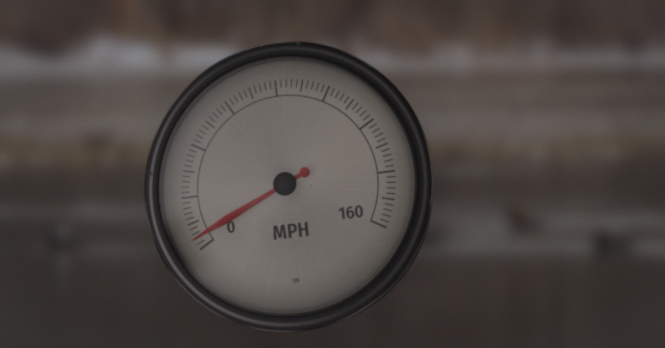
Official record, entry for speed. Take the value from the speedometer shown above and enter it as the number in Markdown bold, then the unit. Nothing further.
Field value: **4** mph
